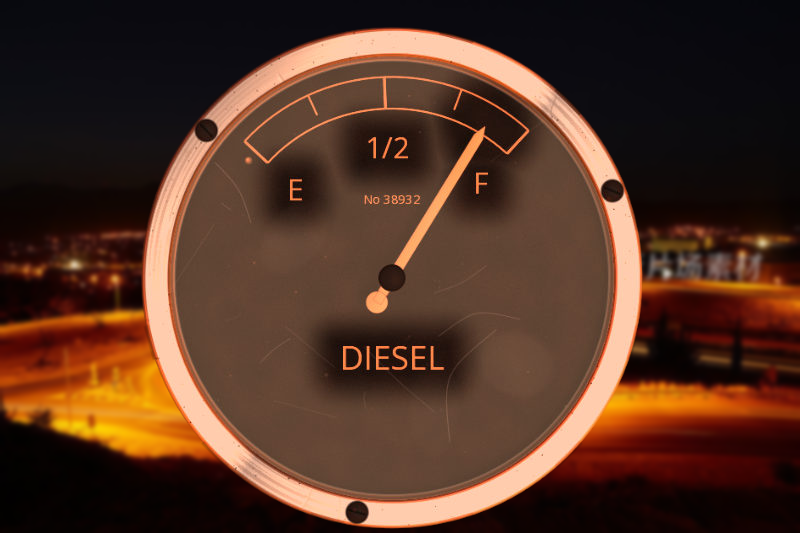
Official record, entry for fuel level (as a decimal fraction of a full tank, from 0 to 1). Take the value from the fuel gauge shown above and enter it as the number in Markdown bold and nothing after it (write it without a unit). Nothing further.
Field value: **0.875**
